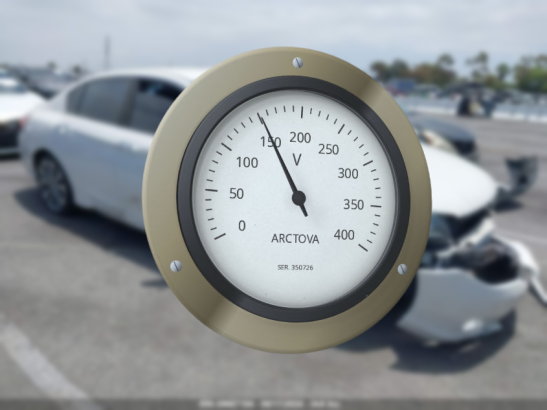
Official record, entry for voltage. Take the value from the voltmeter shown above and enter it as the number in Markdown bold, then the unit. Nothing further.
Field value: **150** V
